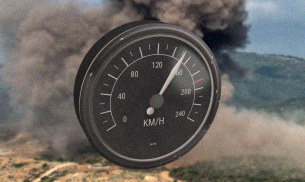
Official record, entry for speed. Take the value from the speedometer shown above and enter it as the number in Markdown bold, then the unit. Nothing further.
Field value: **150** km/h
